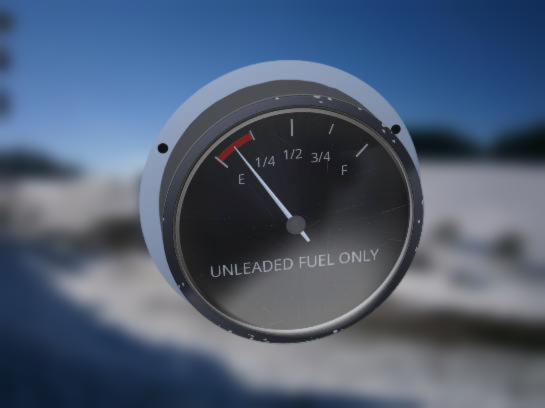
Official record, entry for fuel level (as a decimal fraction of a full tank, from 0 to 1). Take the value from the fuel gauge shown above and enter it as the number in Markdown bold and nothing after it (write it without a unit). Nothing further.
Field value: **0.125**
